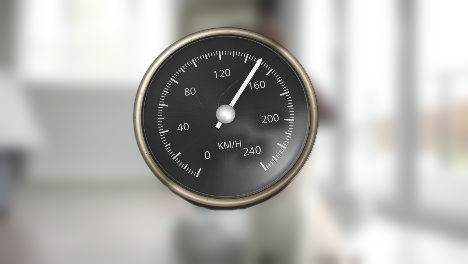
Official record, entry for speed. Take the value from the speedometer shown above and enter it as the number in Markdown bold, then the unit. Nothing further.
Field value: **150** km/h
